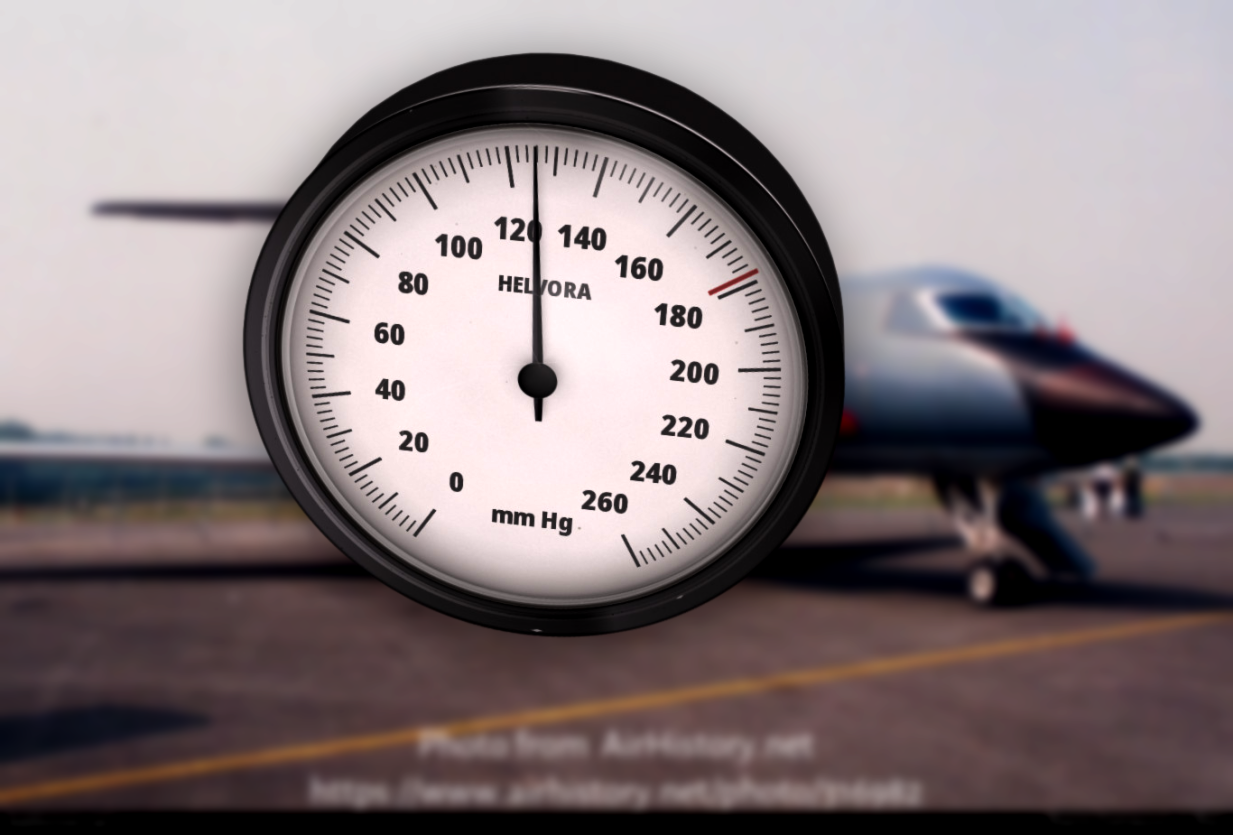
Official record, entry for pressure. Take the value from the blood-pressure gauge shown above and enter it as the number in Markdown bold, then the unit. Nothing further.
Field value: **126** mmHg
